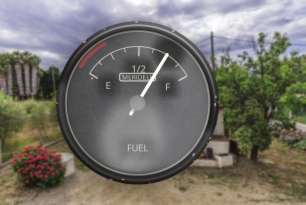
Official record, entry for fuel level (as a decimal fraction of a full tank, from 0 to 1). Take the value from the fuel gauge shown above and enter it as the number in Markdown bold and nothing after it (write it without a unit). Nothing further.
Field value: **0.75**
